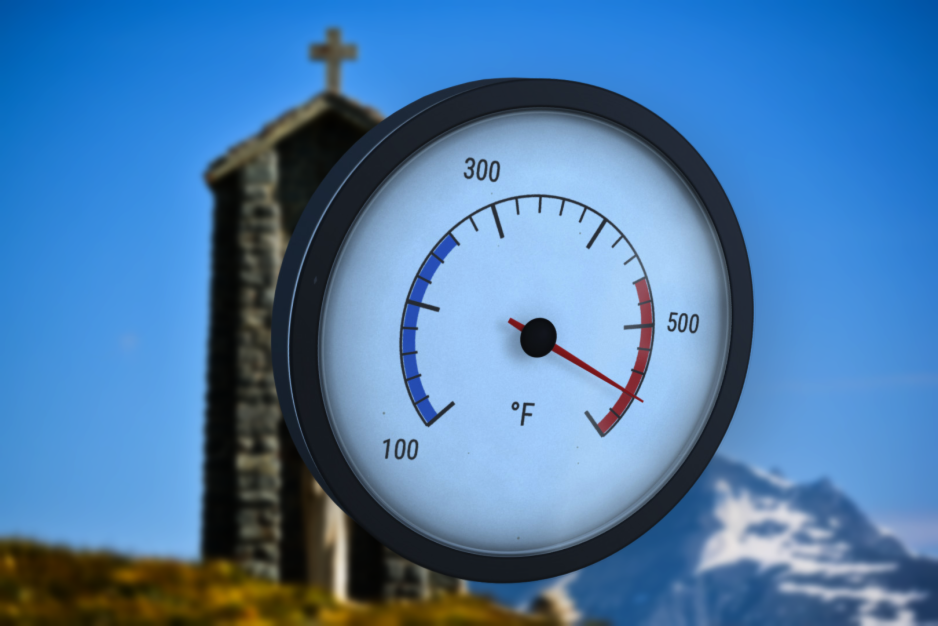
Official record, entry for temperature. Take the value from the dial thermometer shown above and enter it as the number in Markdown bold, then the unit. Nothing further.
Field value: **560** °F
